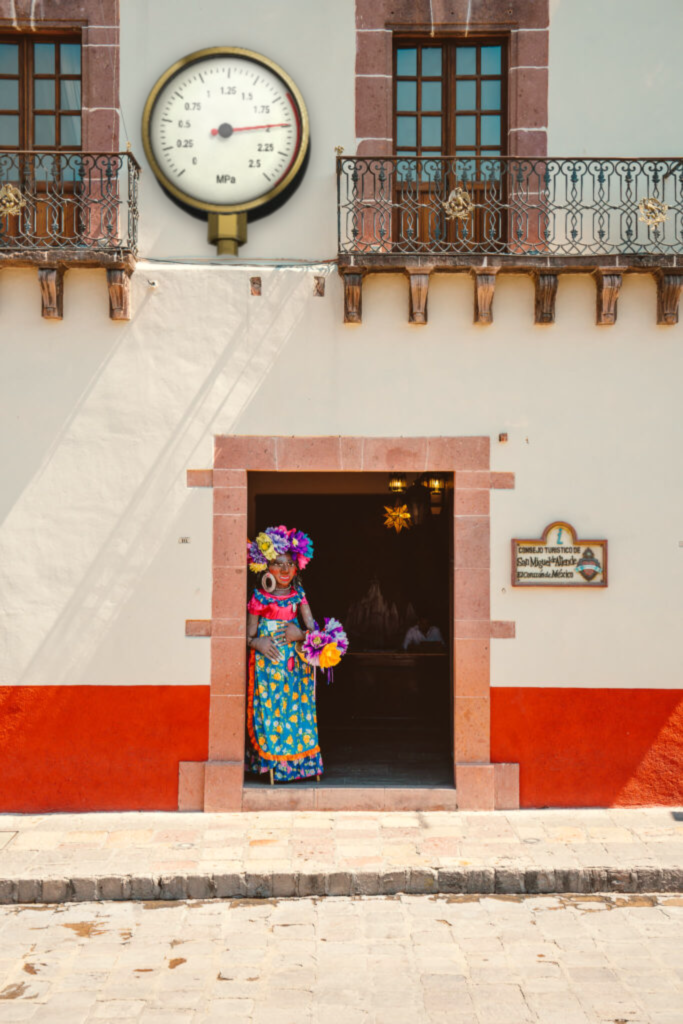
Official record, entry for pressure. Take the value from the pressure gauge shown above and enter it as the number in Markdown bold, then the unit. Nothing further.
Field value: **2** MPa
